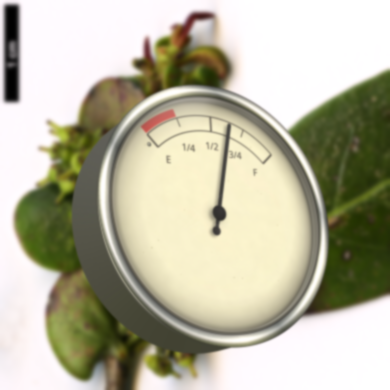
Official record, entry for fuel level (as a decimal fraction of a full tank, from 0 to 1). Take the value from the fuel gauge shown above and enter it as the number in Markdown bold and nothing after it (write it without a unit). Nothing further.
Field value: **0.625**
